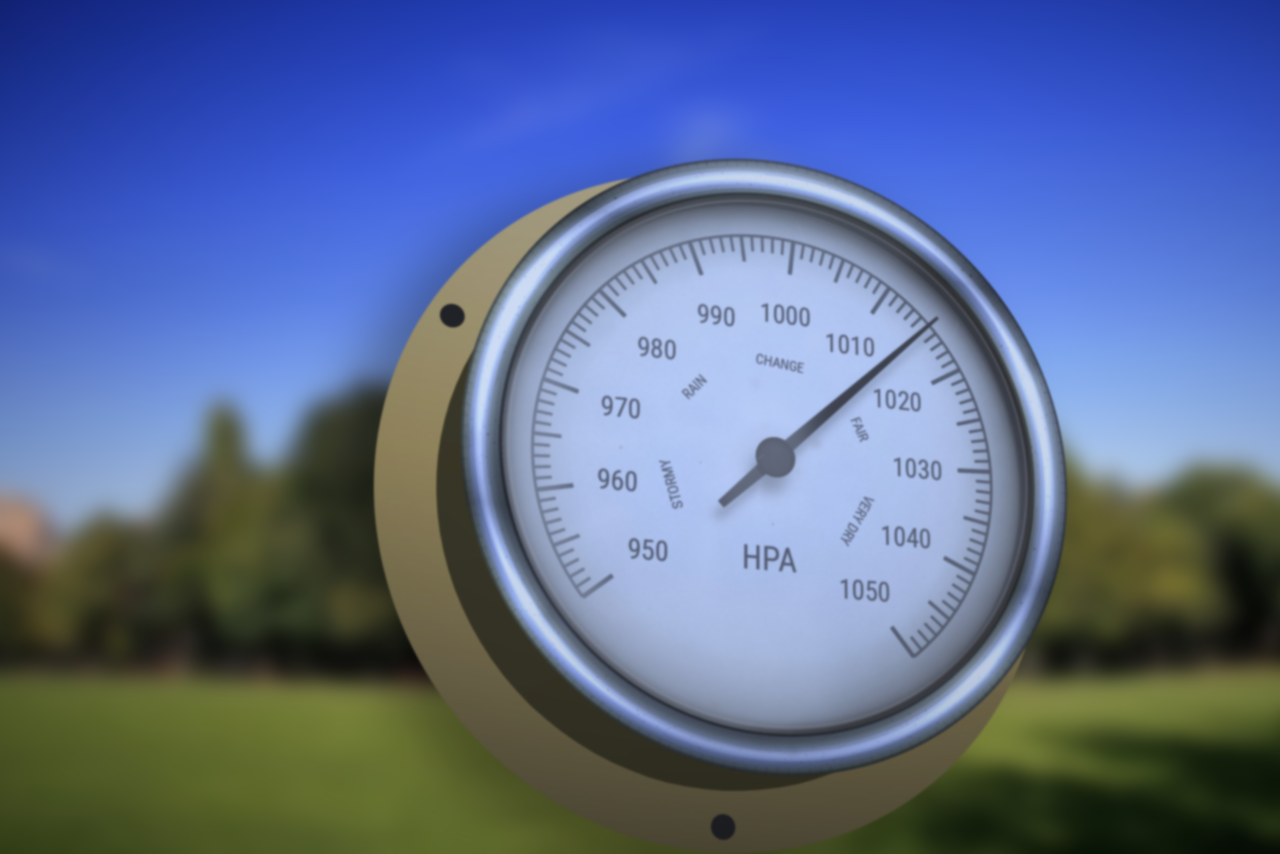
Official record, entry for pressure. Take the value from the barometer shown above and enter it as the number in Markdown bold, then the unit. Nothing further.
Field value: **1015** hPa
